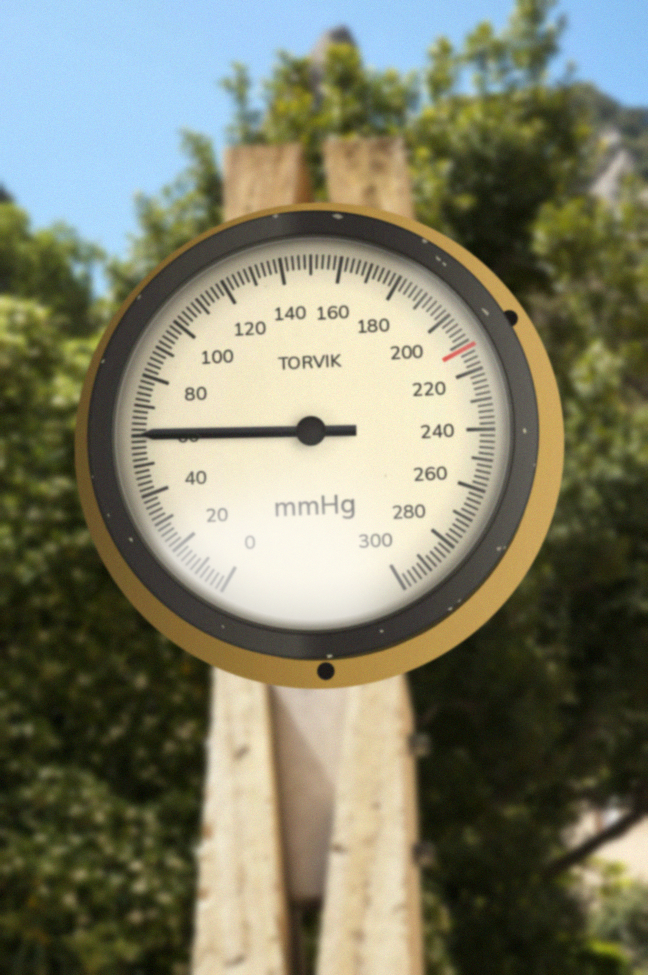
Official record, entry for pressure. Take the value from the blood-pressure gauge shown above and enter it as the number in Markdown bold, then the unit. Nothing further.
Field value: **60** mmHg
